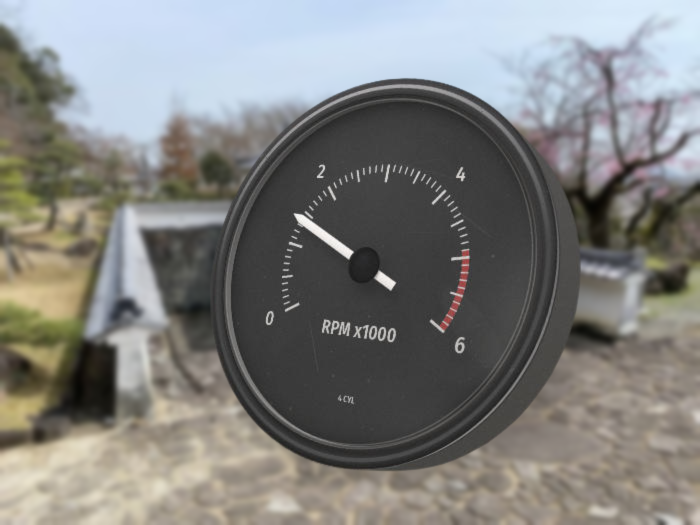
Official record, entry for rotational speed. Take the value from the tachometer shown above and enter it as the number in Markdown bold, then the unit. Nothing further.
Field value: **1400** rpm
